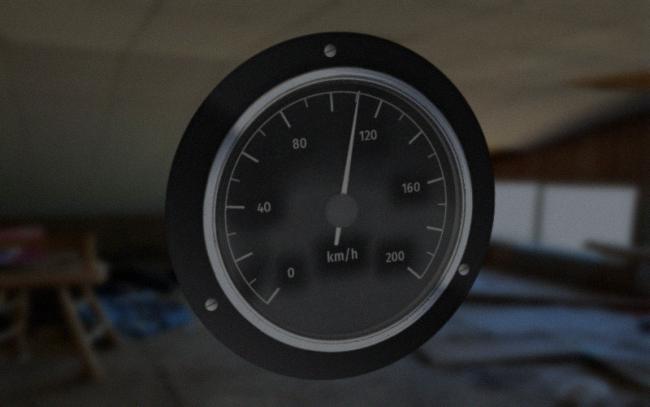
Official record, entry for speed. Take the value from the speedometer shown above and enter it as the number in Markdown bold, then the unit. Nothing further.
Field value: **110** km/h
